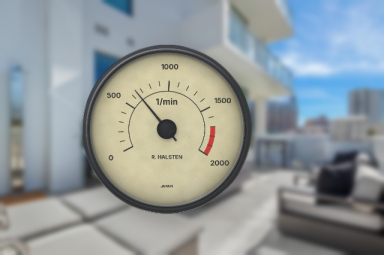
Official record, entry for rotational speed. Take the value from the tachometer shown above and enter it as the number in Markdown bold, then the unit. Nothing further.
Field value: **650** rpm
